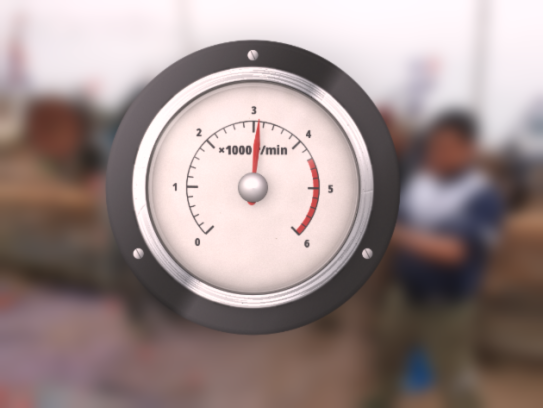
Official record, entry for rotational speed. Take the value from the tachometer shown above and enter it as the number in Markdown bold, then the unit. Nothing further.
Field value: **3100** rpm
